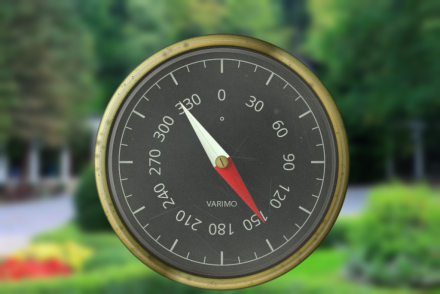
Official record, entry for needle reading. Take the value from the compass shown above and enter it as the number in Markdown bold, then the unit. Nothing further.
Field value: **145** °
